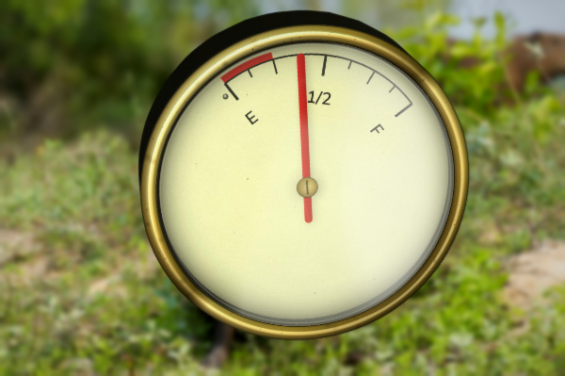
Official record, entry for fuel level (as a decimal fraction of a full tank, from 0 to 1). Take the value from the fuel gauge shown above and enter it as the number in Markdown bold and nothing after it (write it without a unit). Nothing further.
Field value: **0.375**
